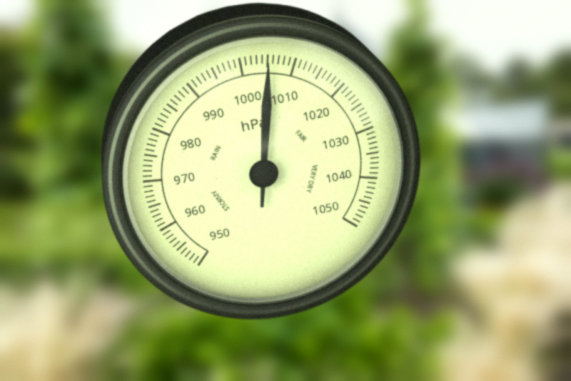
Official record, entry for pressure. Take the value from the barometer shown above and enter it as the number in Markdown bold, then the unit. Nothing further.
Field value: **1005** hPa
